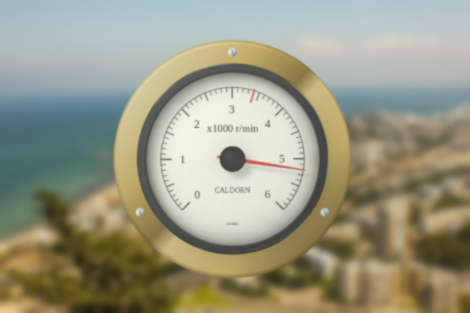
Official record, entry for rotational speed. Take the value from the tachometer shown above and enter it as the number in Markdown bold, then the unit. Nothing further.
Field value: **5200** rpm
